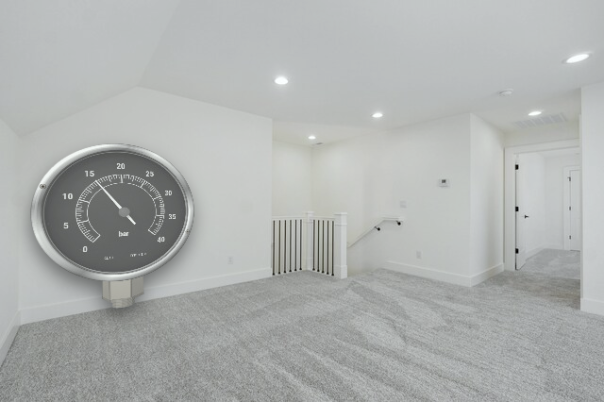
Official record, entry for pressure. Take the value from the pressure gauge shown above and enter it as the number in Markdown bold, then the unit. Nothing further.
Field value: **15** bar
